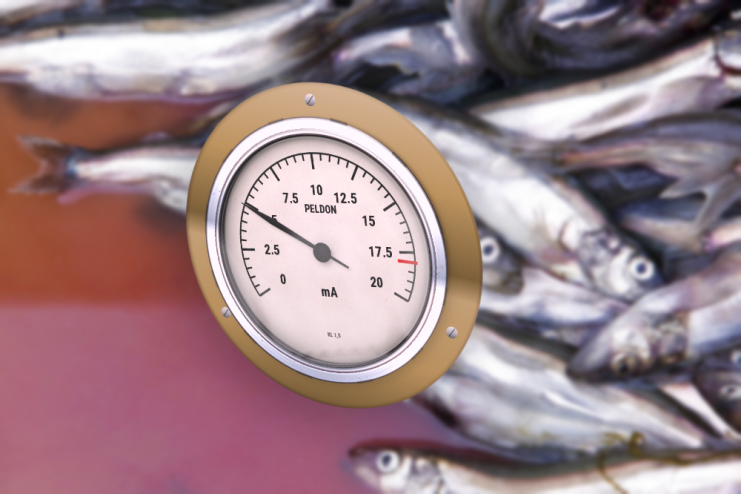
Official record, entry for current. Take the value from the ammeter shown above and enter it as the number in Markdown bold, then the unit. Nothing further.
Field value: **5** mA
